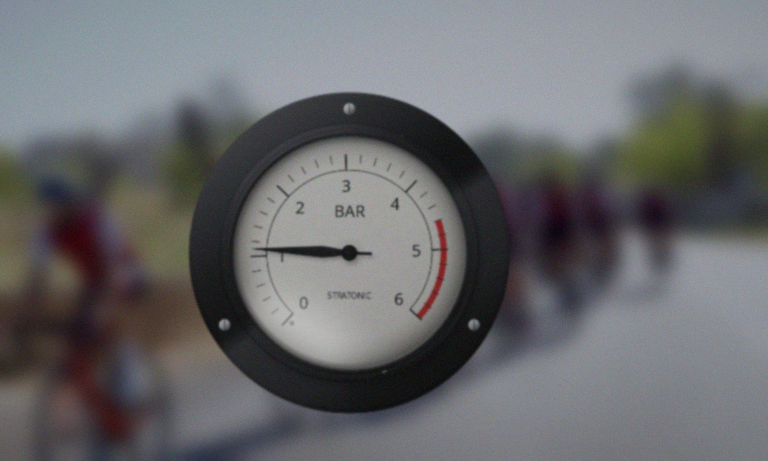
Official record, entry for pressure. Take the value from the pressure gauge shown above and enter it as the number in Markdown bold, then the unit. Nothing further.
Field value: **1.1** bar
